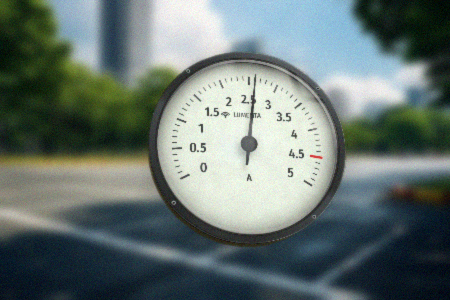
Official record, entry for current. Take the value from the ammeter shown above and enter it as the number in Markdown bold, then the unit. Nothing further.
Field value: **2.6** A
